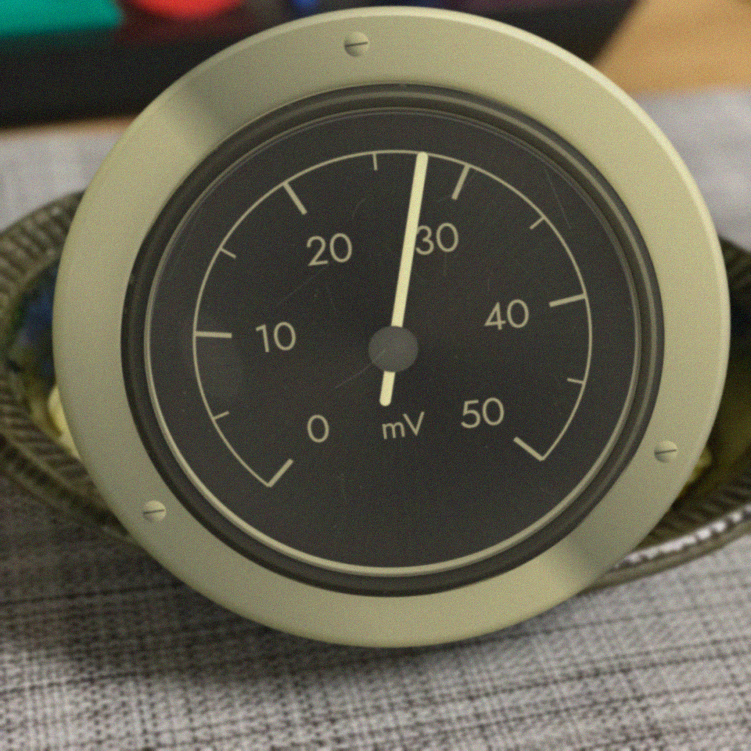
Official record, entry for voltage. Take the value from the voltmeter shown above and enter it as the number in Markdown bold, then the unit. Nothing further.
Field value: **27.5** mV
